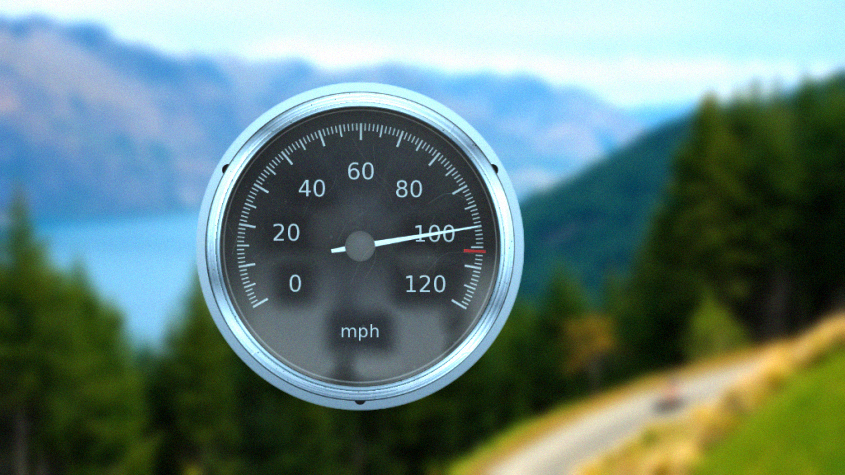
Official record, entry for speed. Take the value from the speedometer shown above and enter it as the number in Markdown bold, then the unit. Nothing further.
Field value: **100** mph
